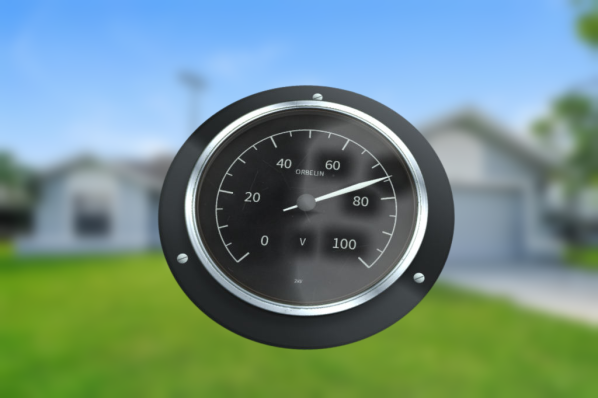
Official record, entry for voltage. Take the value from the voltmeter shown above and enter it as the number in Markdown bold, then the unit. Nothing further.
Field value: **75** V
